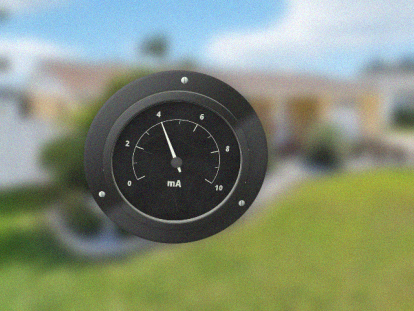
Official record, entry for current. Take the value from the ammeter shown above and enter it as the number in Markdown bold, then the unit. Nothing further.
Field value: **4** mA
